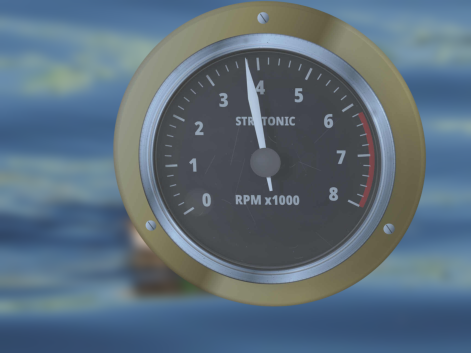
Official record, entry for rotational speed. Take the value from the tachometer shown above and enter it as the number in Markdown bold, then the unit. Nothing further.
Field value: **3800** rpm
